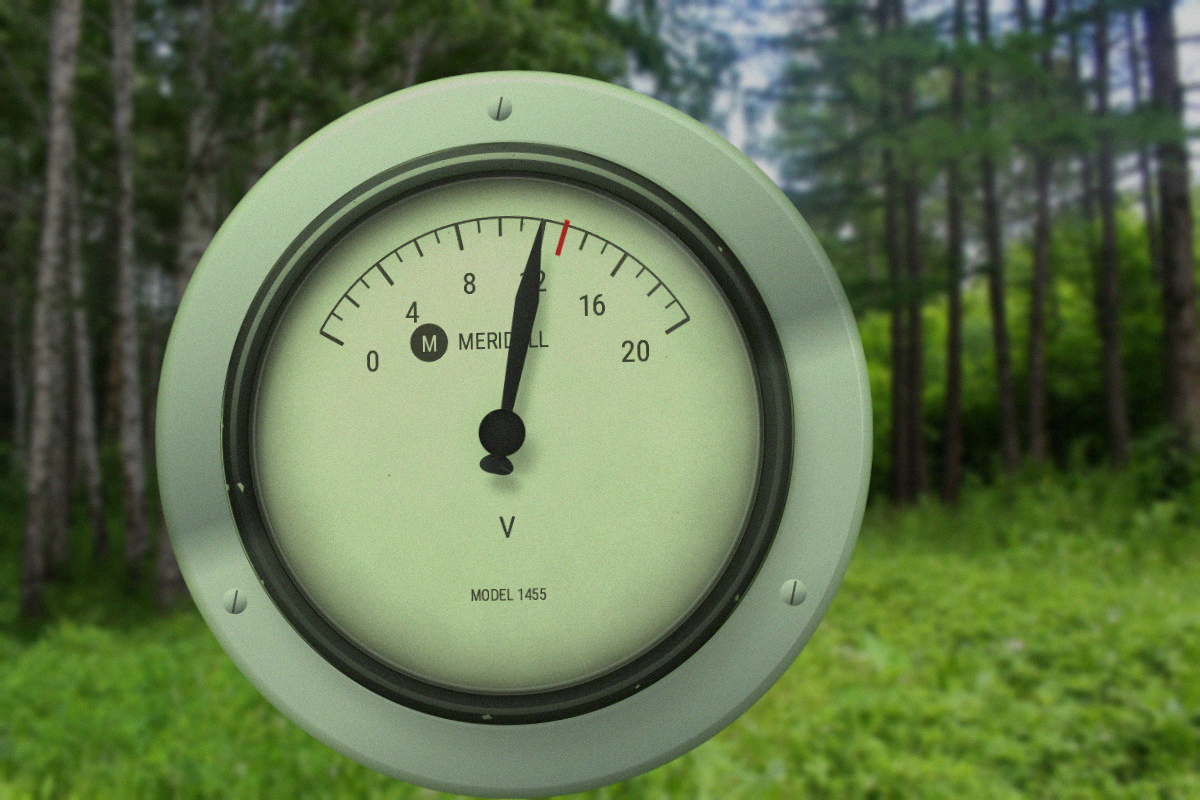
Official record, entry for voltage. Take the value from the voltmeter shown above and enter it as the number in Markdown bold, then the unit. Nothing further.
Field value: **12** V
